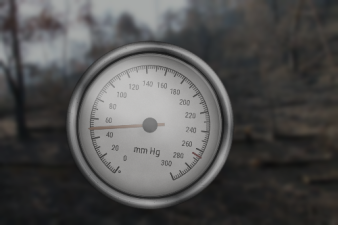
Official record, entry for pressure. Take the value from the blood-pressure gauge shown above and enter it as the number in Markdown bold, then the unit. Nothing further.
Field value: **50** mmHg
